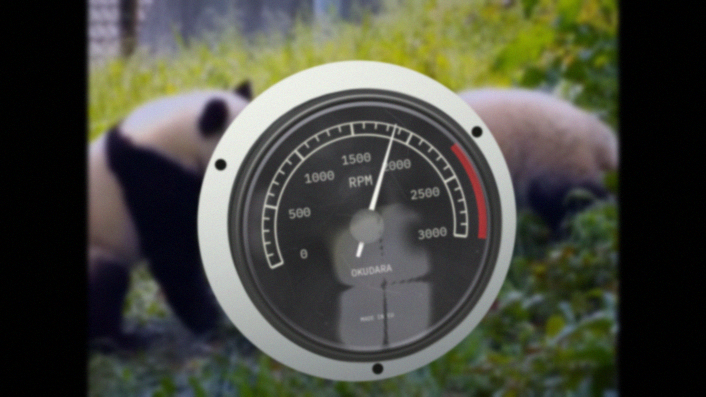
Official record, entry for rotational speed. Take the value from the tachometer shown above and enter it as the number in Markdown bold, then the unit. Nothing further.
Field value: **1850** rpm
